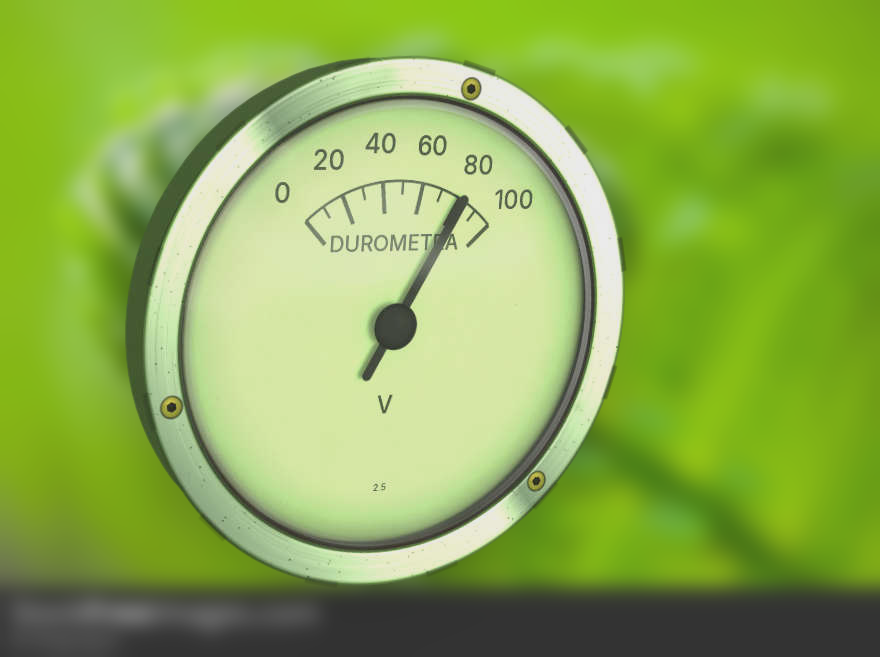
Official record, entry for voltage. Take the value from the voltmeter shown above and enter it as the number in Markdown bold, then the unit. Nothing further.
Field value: **80** V
